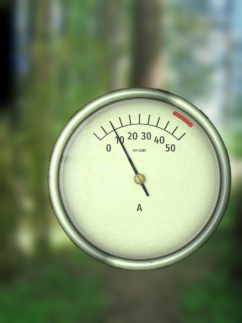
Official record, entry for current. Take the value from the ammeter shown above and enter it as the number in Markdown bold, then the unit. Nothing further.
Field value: **10** A
